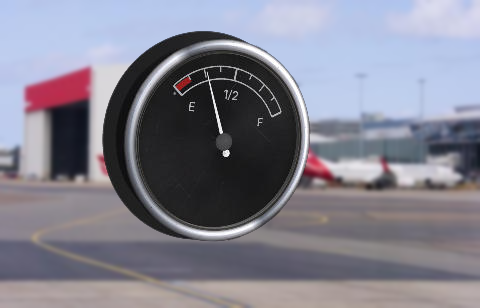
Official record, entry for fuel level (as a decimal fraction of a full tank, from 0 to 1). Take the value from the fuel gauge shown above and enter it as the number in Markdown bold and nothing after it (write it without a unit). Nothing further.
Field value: **0.25**
